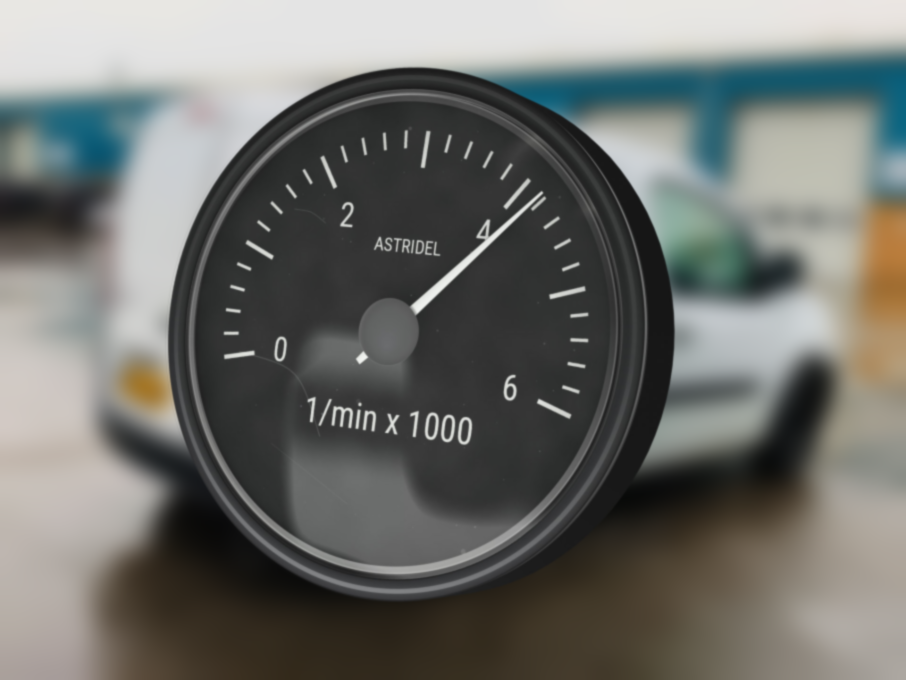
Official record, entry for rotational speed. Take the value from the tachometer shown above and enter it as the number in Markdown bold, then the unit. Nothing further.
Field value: **4200** rpm
